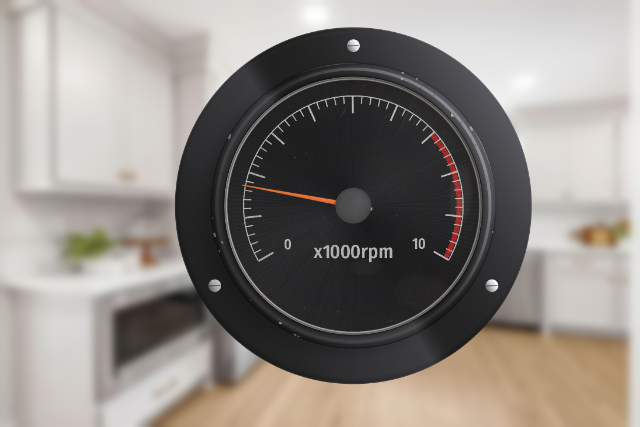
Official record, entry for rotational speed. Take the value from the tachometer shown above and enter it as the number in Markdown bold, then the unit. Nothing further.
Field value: **1700** rpm
